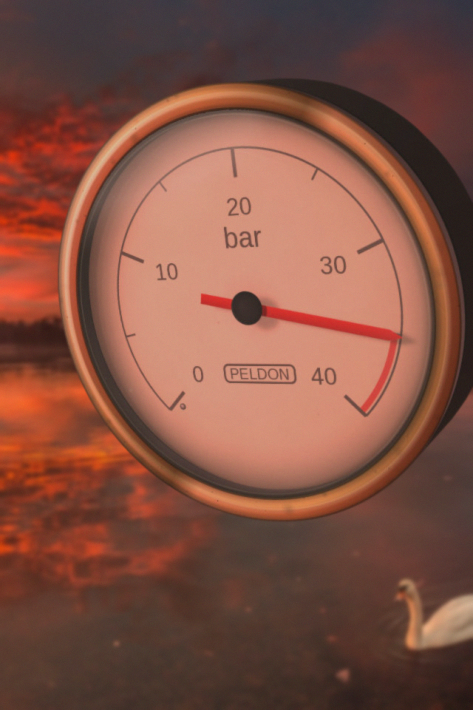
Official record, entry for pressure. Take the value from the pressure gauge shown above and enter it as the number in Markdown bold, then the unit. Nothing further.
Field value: **35** bar
